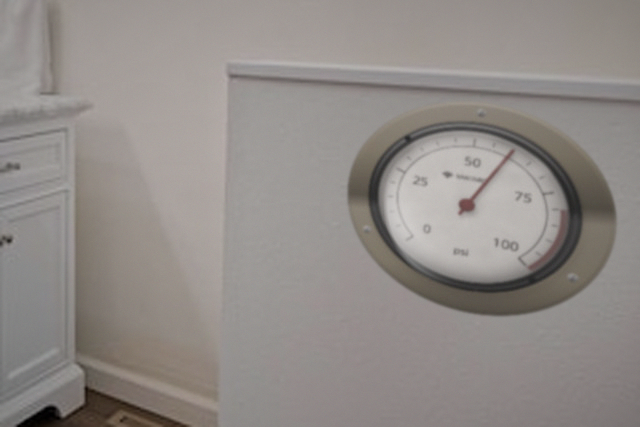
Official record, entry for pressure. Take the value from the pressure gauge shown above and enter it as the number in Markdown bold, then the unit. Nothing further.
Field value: **60** psi
